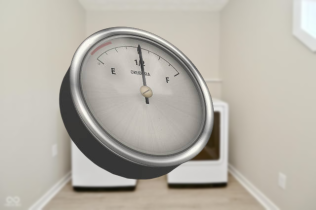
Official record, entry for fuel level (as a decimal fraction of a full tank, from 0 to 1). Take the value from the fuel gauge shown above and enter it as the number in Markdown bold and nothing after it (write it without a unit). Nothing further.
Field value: **0.5**
